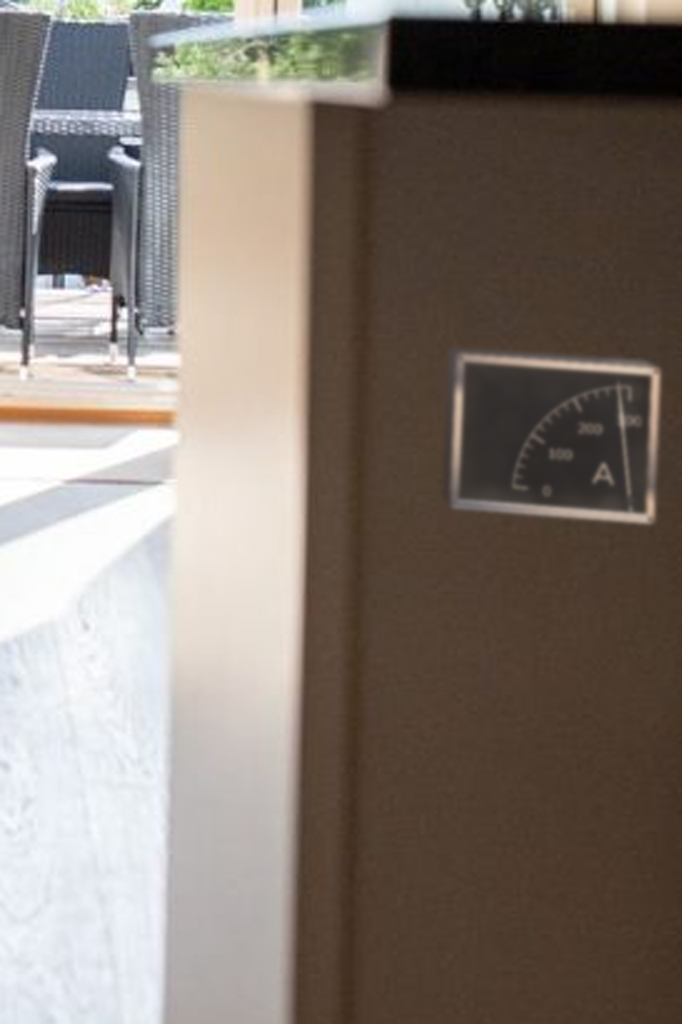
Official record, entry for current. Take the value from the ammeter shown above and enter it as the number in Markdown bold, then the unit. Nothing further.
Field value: **280** A
